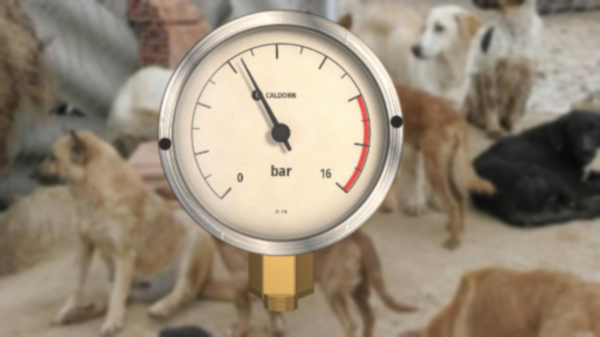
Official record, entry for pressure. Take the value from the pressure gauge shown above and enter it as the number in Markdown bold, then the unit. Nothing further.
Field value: **6.5** bar
